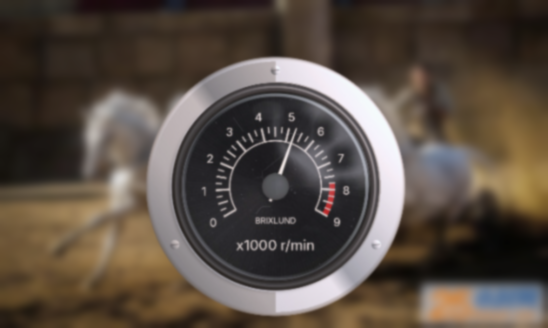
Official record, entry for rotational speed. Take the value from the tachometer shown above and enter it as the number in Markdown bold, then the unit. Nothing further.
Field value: **5250** rpm
